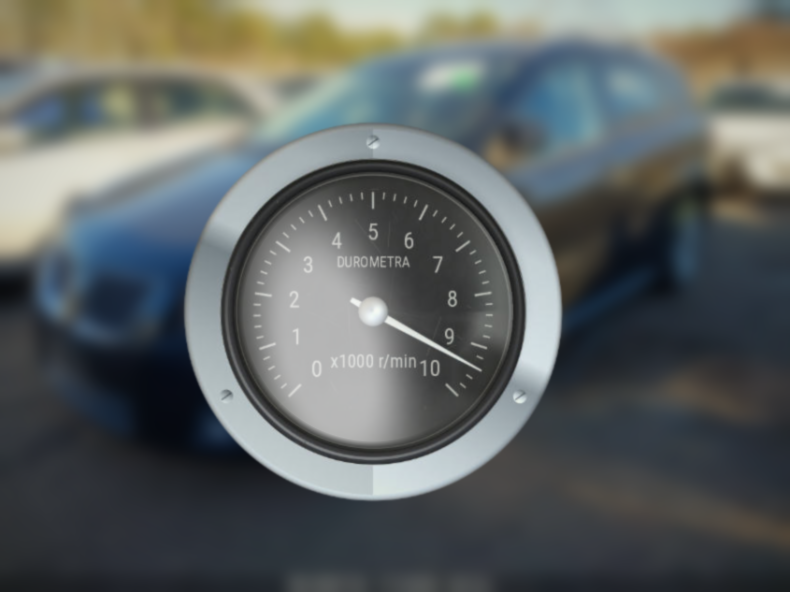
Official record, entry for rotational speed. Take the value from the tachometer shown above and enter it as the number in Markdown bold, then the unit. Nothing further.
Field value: **9400** rpm
